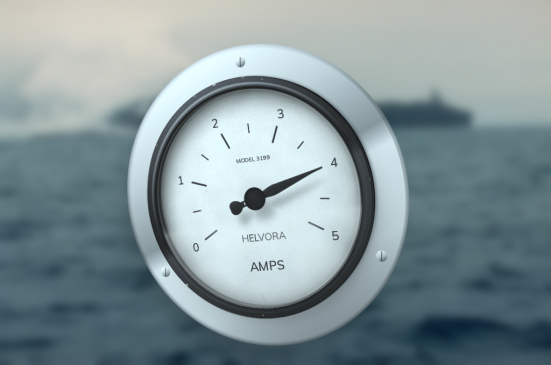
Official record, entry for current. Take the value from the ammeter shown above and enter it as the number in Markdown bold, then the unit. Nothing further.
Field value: **4** A
